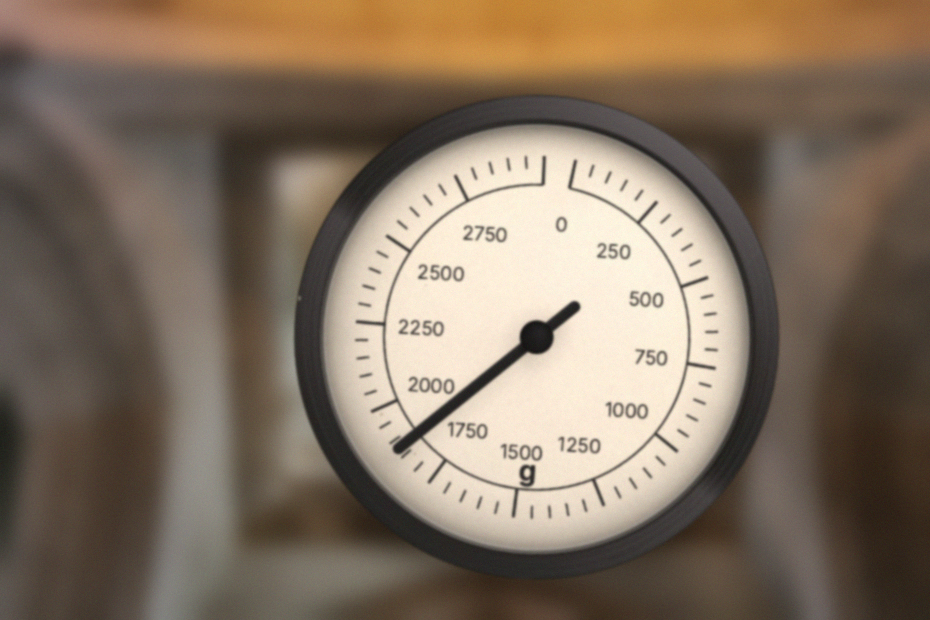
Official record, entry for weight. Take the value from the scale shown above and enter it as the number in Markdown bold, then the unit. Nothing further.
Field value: **1875** g
